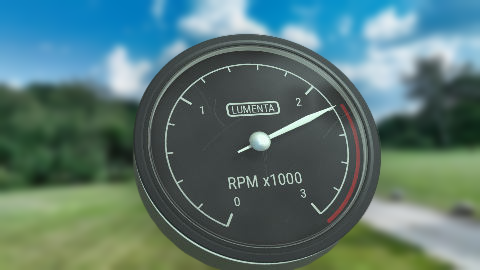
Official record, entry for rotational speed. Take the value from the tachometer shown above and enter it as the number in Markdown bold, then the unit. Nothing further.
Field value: **2200** rpm
